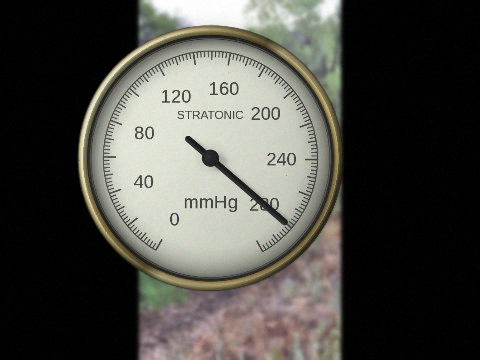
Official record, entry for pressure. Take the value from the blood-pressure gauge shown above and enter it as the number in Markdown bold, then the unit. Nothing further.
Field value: **280** mmHg
